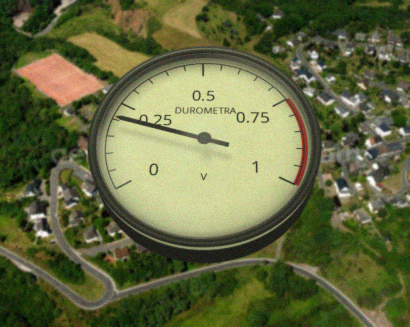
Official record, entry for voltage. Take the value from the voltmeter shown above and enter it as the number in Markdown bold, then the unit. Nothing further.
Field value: **0.2** V
